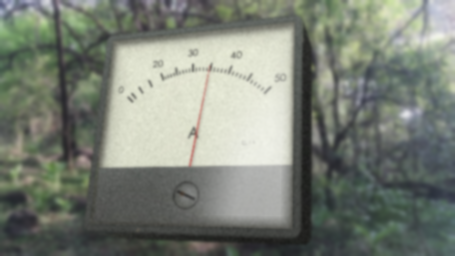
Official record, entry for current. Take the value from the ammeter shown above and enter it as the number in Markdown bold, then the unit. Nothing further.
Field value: **35** A
